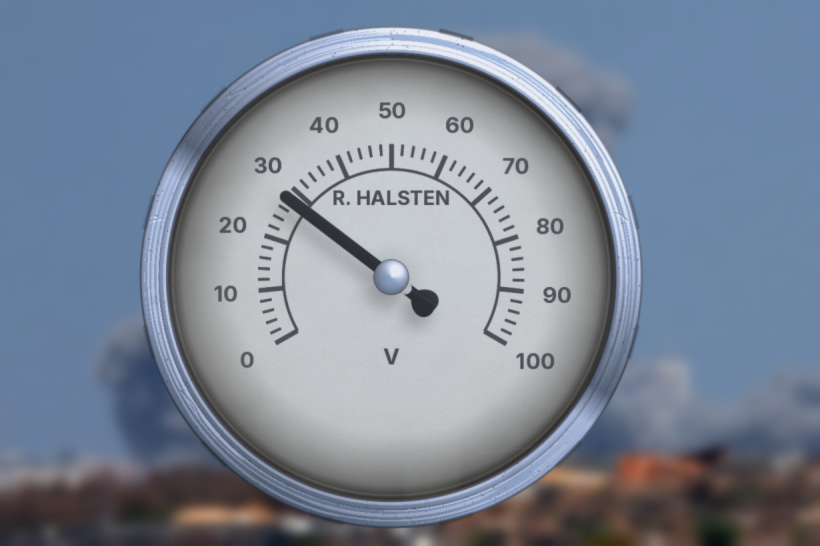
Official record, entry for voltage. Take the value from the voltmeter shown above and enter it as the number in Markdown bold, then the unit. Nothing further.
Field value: **28** V
